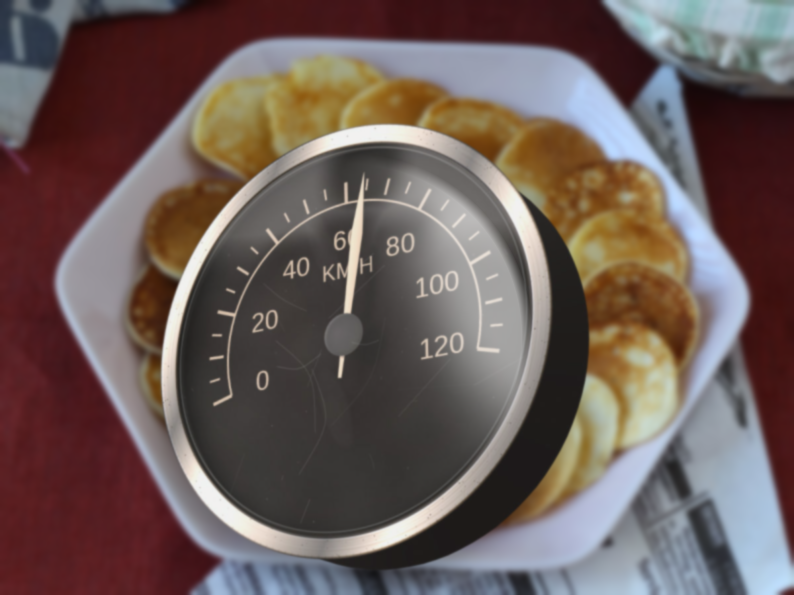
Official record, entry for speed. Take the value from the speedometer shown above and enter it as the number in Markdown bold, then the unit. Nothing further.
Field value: **65** km/h
